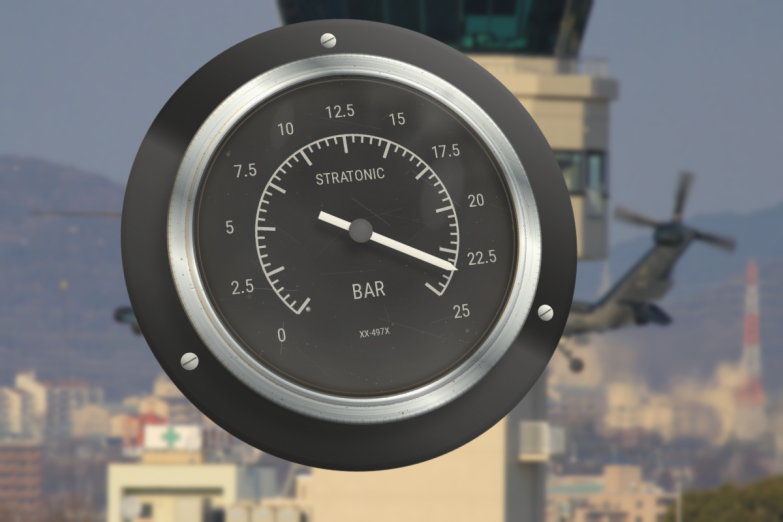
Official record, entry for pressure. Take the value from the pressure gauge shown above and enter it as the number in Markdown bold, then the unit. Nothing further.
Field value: **23.5** bar
